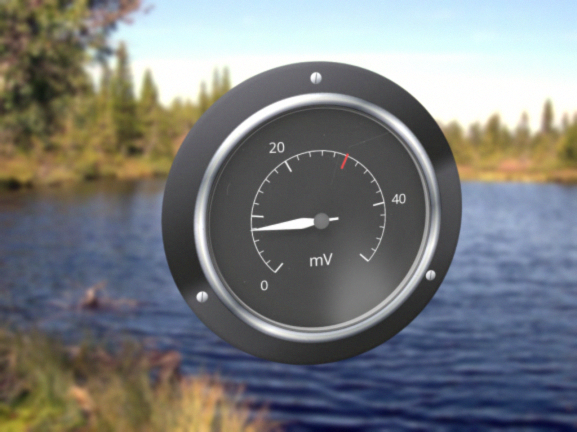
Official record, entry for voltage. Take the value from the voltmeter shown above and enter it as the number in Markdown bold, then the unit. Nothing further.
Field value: **8** mV
